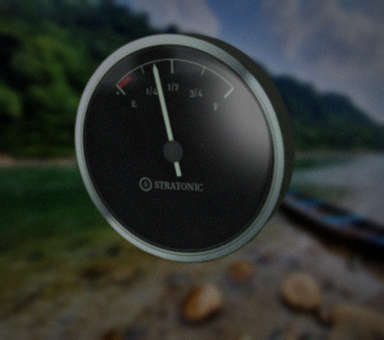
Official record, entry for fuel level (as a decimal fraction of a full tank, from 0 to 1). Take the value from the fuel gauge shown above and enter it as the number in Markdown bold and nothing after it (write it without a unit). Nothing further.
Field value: **0.375**
